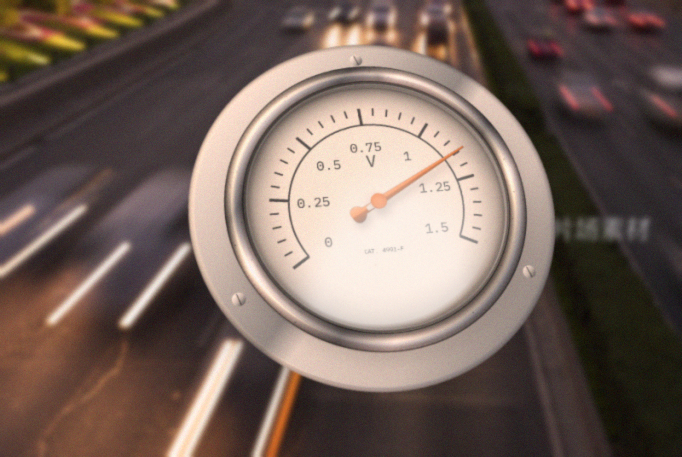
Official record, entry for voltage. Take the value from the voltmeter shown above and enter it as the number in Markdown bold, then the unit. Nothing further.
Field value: **1.15** V
